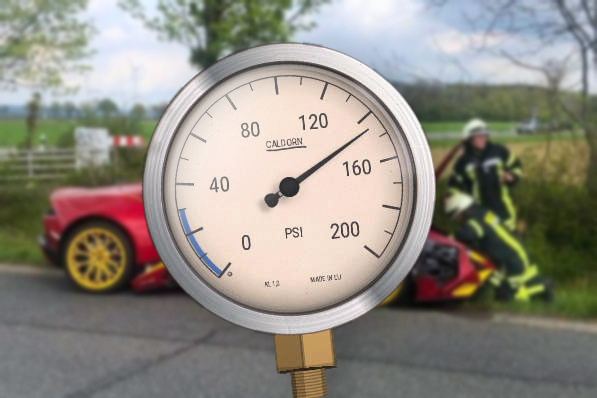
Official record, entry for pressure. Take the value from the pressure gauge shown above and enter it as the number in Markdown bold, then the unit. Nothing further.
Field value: **145** psi
